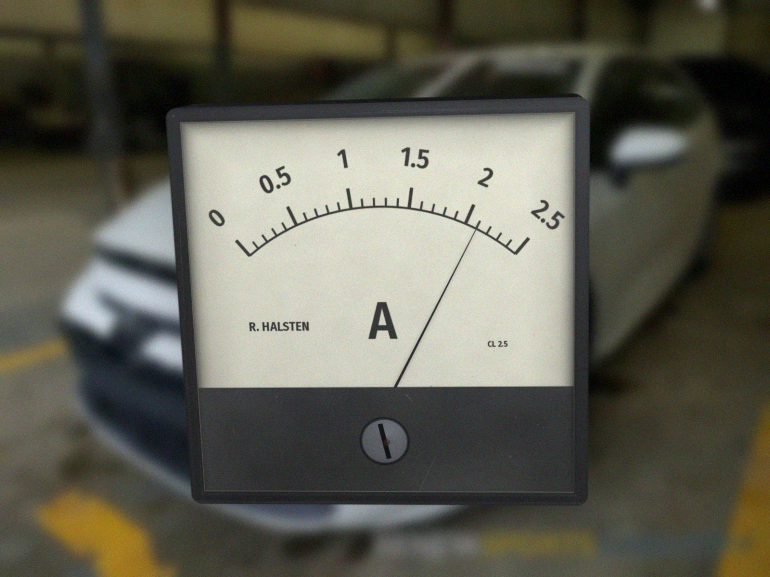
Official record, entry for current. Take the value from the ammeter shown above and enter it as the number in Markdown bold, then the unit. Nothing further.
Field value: **2.1** A
